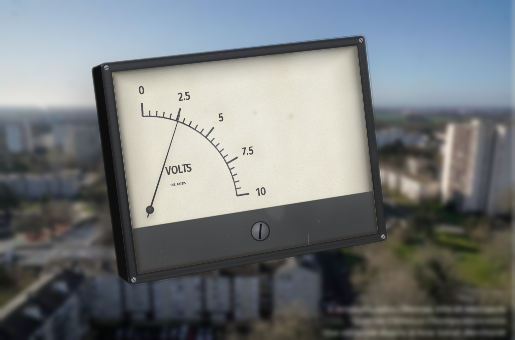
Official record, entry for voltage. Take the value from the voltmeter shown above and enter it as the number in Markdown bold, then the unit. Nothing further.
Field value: **2.5** V
